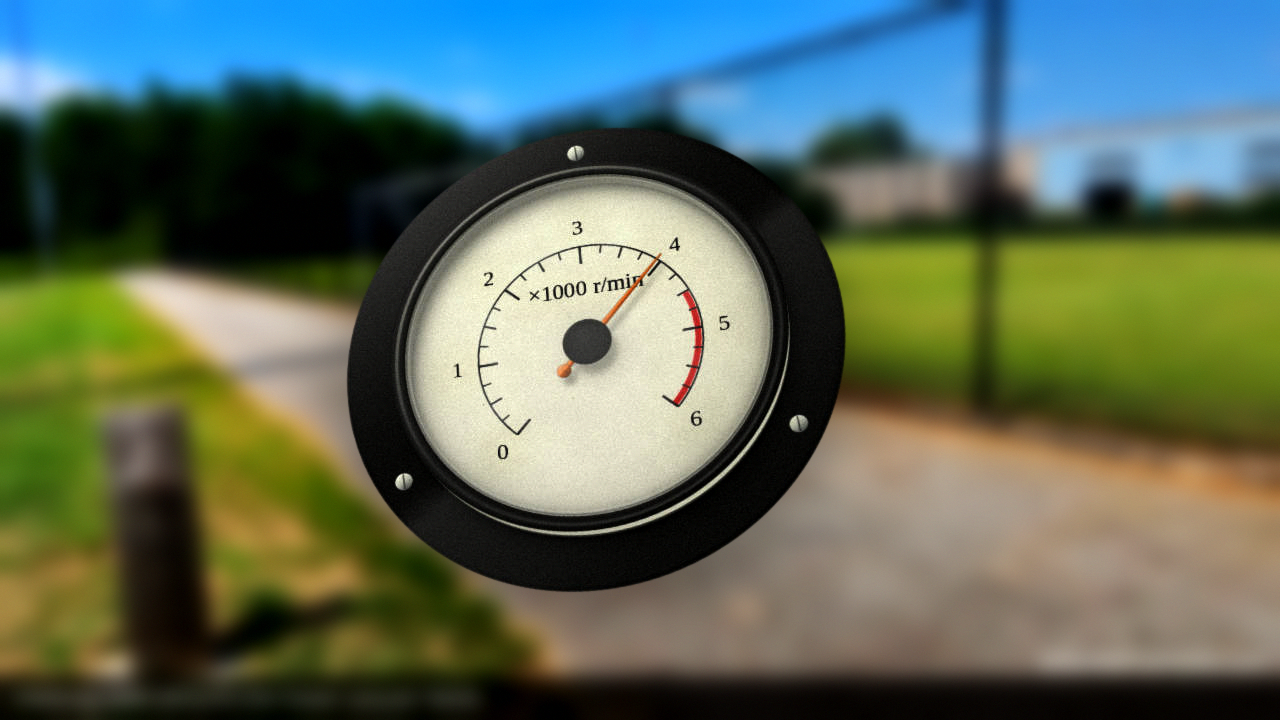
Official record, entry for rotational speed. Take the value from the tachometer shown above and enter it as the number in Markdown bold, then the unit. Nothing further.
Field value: **4000** rpm
